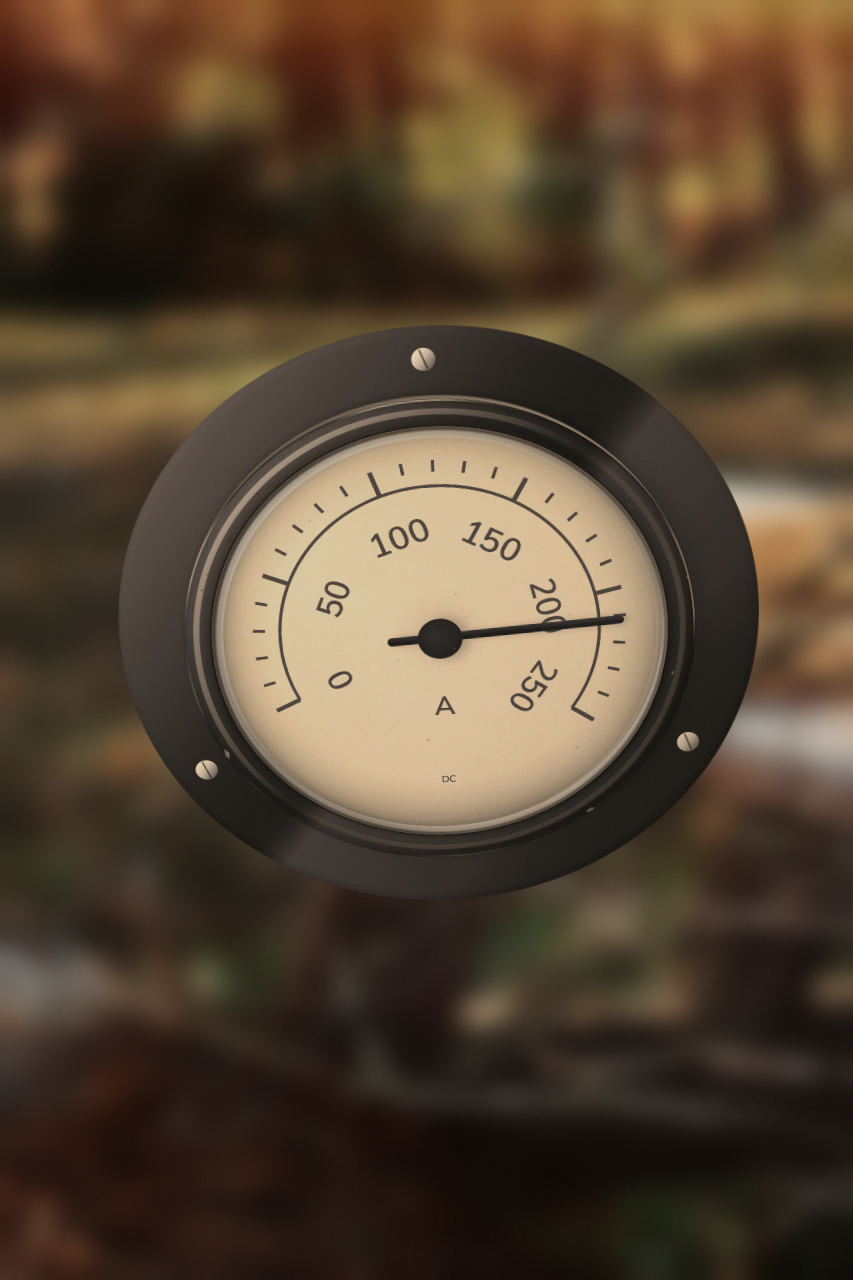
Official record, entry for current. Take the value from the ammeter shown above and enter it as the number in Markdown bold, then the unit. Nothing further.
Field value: **210** A
